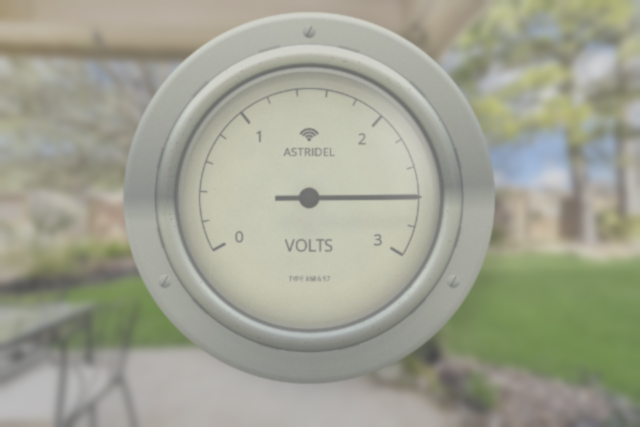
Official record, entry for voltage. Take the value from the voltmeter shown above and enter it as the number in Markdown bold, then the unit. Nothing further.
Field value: **2.6** V
